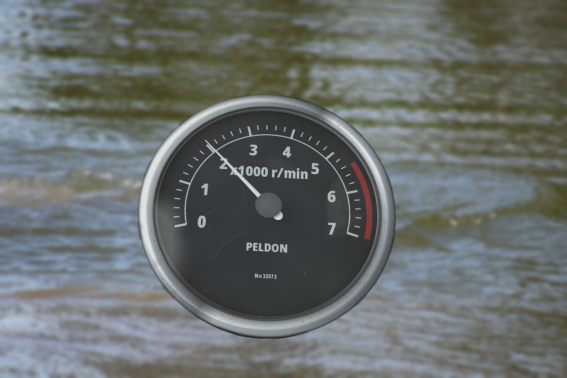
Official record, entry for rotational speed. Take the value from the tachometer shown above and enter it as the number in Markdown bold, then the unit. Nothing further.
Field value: **2000** rpm
